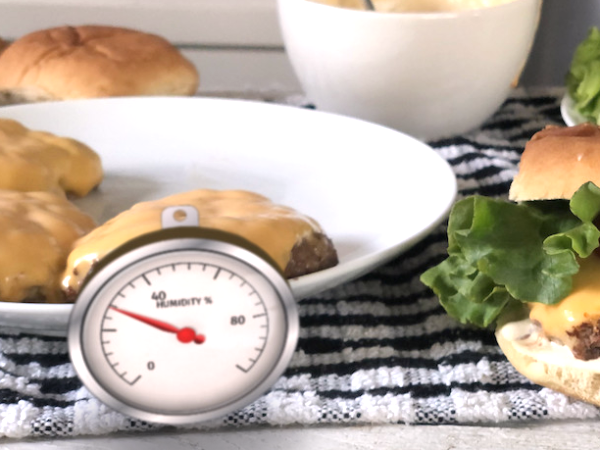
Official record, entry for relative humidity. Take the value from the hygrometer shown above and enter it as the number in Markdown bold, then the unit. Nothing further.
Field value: **28** %
